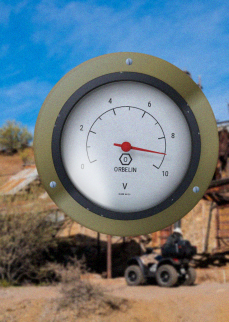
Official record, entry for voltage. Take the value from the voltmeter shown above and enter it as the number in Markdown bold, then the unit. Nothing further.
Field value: **9** V
